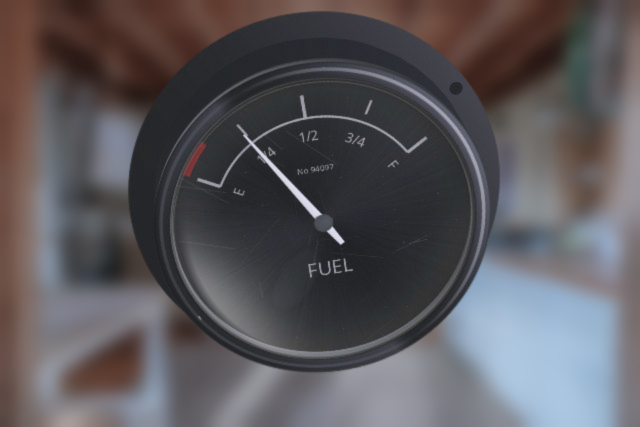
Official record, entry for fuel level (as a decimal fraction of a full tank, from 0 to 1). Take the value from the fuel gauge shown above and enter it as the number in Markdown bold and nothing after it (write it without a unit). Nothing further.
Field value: **0.25**
